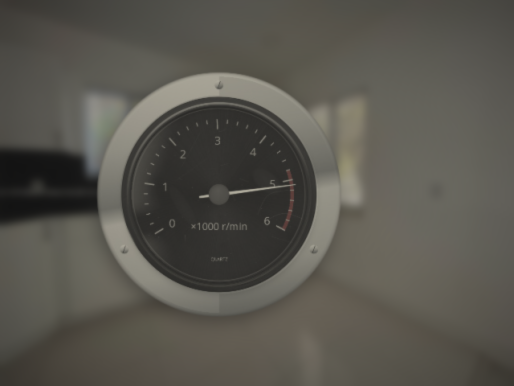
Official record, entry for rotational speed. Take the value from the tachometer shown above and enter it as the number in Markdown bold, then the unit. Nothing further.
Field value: **5100** rpm
